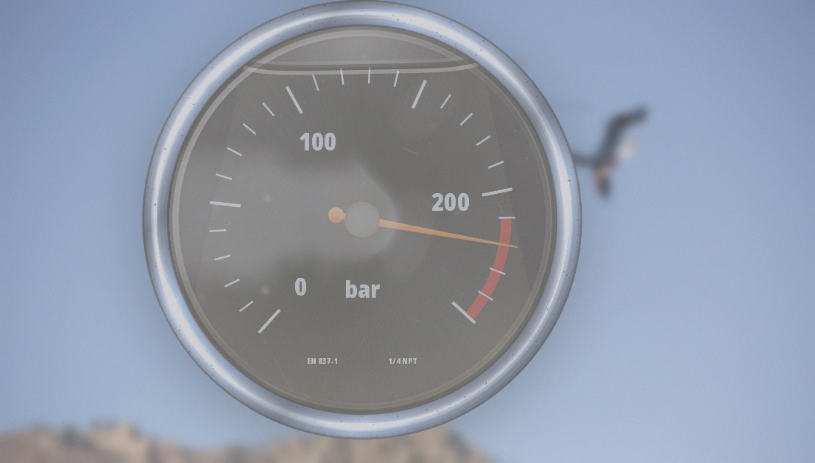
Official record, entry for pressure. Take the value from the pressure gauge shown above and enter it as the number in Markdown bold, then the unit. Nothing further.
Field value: **220** bar
